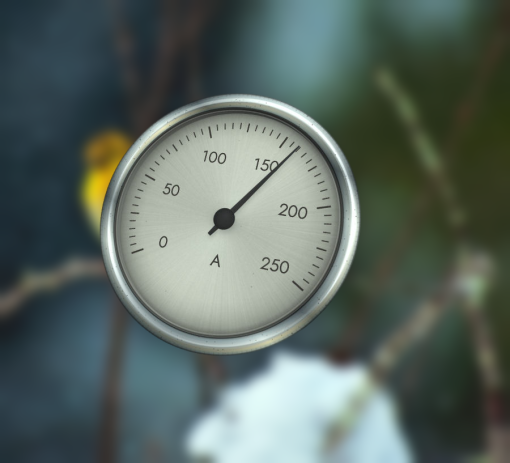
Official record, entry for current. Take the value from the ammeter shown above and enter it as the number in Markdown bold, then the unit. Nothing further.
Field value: **160** A
